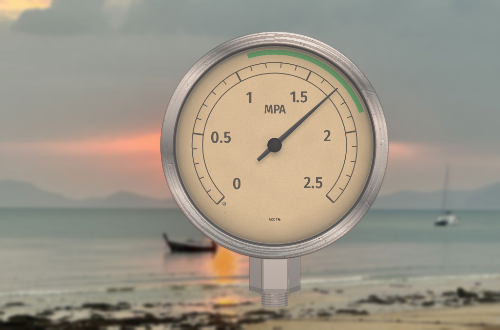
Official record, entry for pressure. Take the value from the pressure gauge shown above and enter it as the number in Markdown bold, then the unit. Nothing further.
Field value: **1.7** MPa
